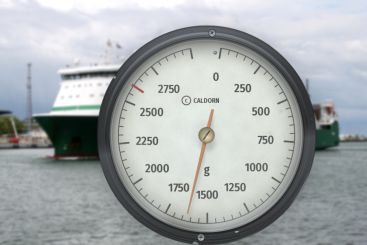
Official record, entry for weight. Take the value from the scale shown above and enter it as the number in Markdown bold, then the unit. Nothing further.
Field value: **1625** g
